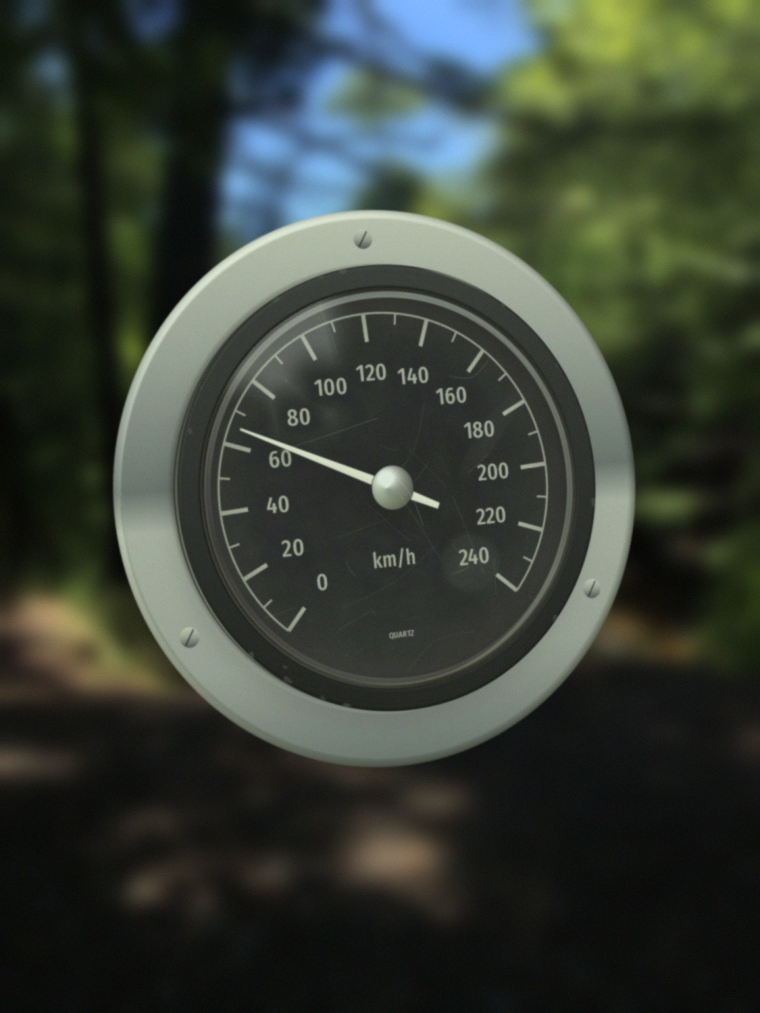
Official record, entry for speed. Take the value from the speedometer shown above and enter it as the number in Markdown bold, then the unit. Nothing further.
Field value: **65** km/h
